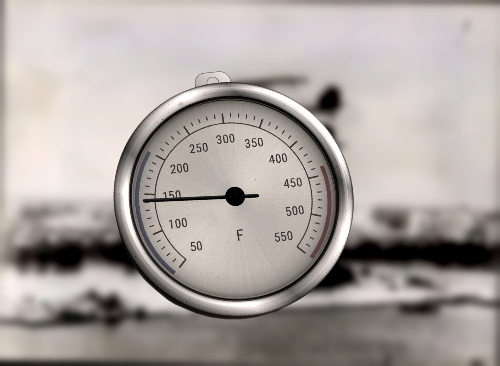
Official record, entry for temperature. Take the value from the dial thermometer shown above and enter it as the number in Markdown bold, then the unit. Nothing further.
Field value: **140** °F
